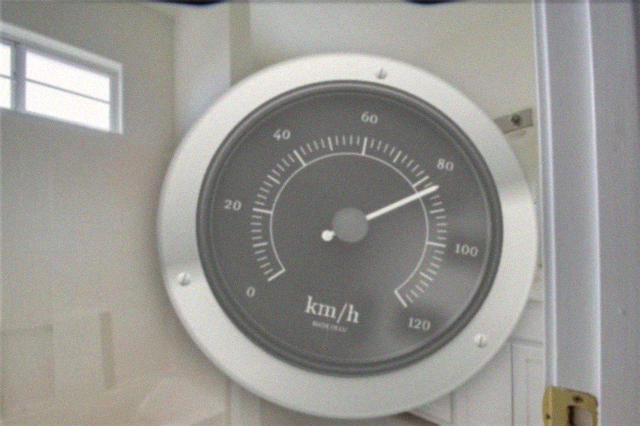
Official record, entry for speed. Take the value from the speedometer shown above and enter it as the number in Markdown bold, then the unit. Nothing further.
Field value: **84** km/h
